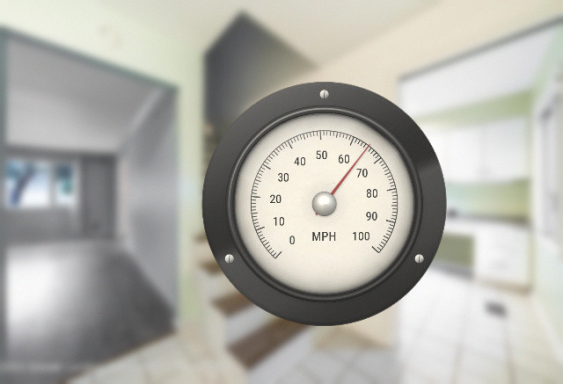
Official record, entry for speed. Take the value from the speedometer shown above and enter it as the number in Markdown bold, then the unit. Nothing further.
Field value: **65** mph
